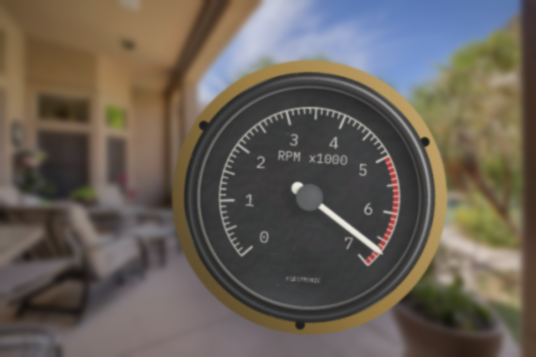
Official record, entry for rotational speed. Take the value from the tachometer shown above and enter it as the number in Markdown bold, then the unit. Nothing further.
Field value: **6700** rpm
